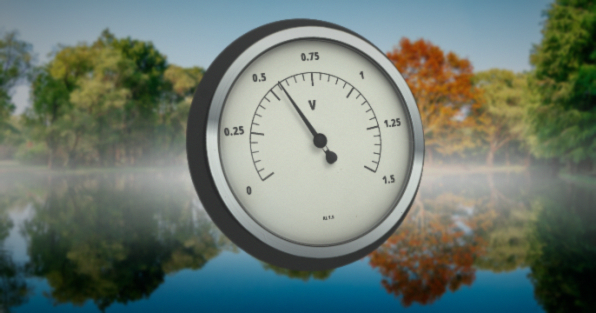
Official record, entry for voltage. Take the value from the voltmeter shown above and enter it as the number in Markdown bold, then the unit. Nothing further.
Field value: **0.55** V
